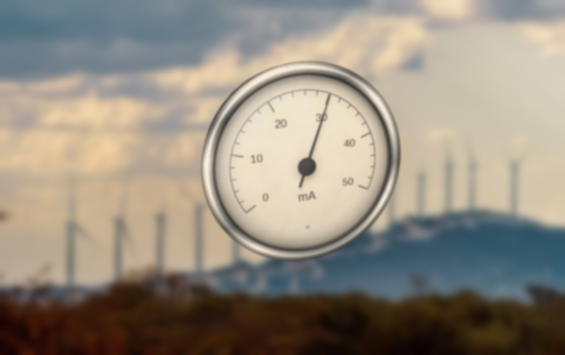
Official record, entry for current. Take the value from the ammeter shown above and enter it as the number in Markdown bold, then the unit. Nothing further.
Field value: **30** mA
